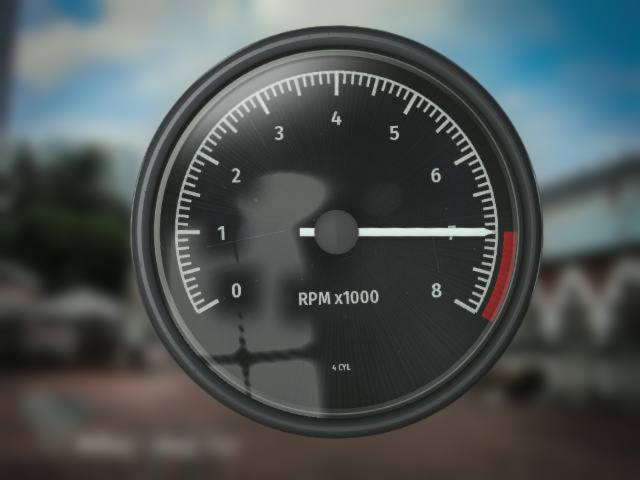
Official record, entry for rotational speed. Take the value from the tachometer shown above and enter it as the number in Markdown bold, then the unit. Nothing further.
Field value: **7000** rpm
